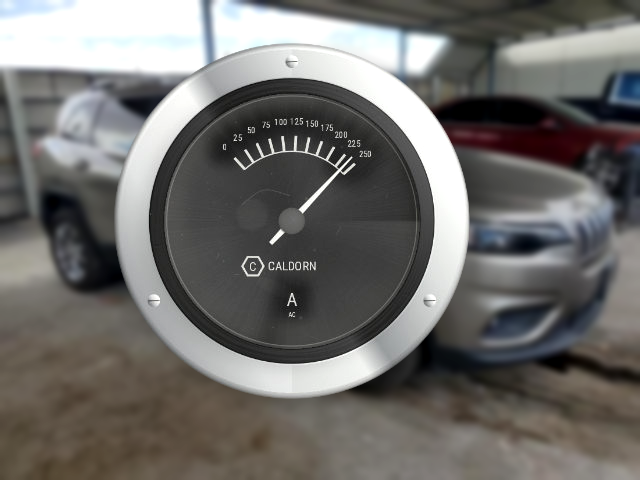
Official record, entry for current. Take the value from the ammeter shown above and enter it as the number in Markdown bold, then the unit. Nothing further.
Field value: **237.5** A
